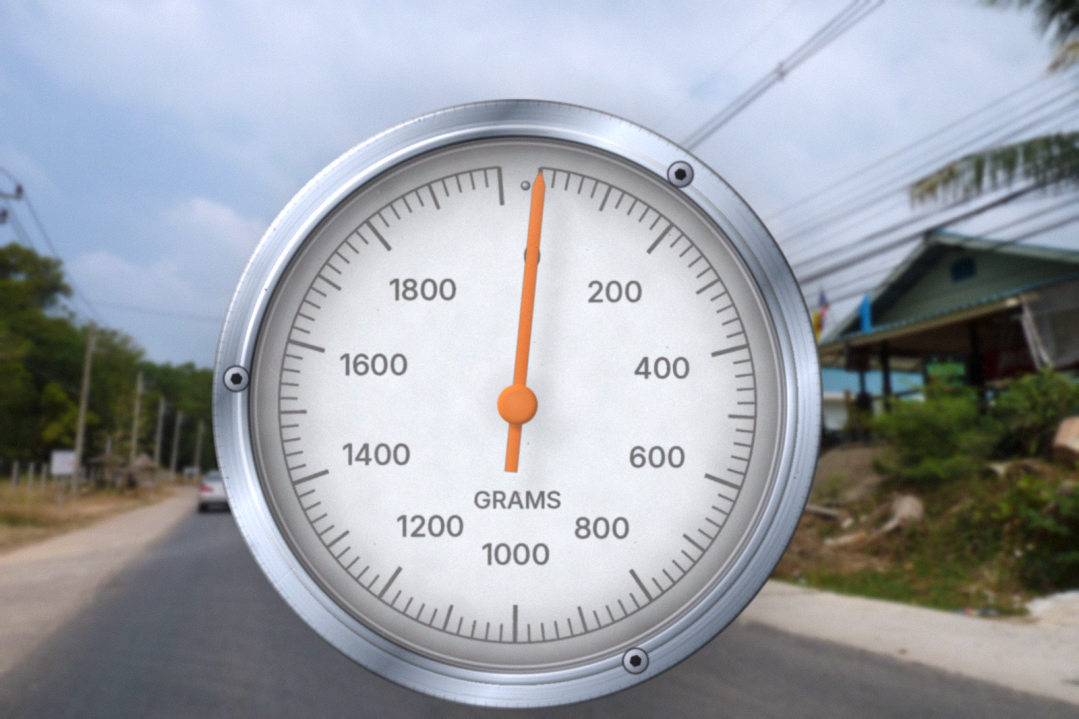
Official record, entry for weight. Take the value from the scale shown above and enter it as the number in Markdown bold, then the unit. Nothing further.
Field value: **0** g
